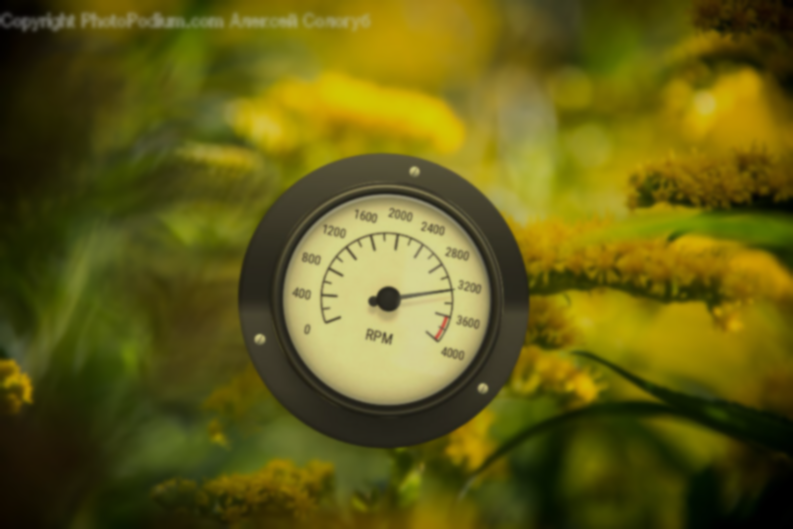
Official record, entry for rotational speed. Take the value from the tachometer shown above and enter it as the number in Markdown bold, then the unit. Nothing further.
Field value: **3200** rpm
